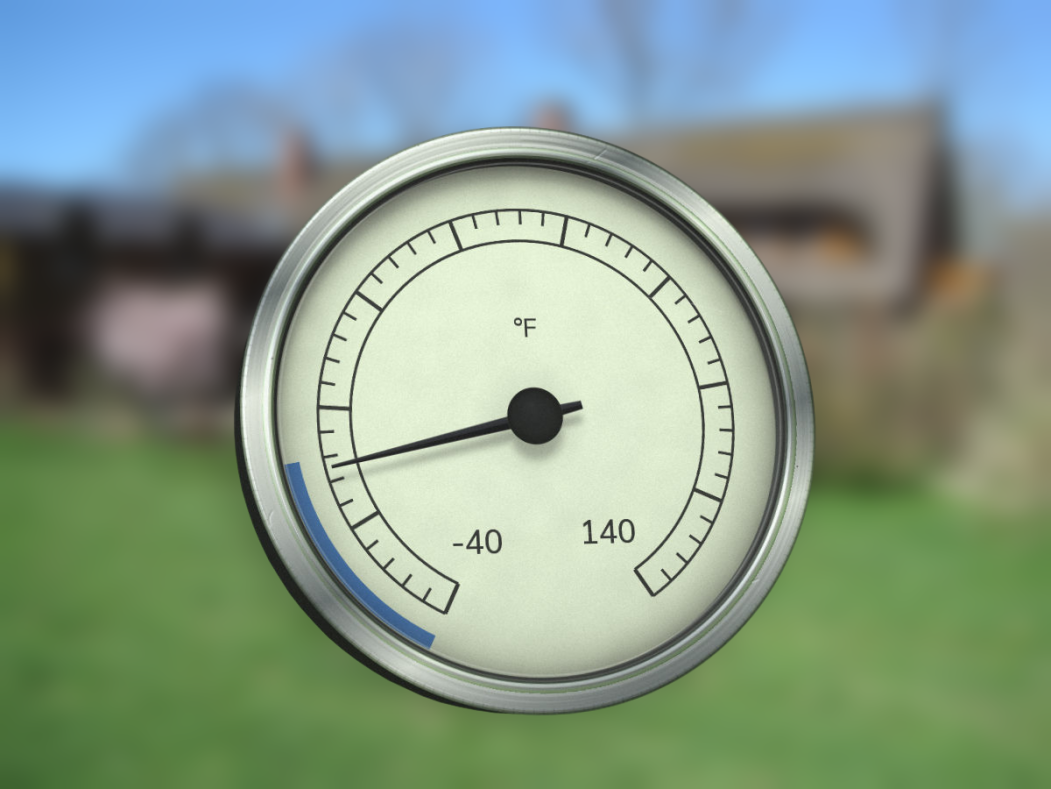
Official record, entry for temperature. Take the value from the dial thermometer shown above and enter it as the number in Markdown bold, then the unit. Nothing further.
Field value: **-10** °F
